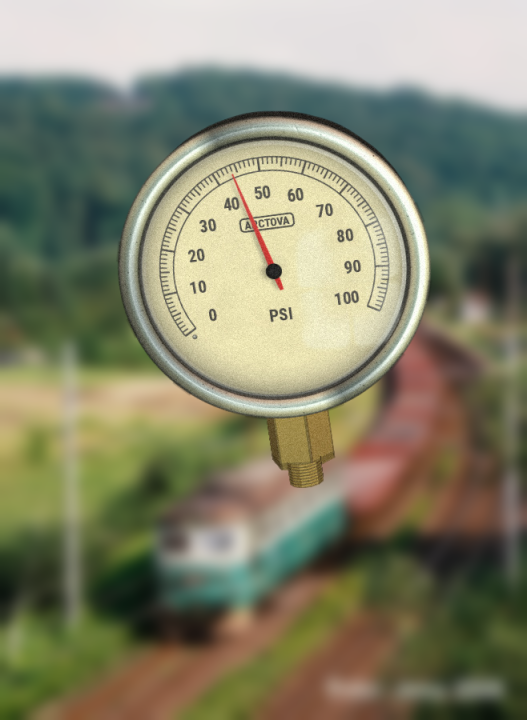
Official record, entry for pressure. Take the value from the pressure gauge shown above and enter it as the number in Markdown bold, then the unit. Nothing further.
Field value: **44** psi
